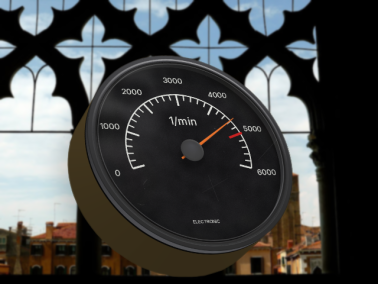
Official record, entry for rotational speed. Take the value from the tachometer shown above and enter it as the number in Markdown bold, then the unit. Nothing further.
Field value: **4600** rpm
